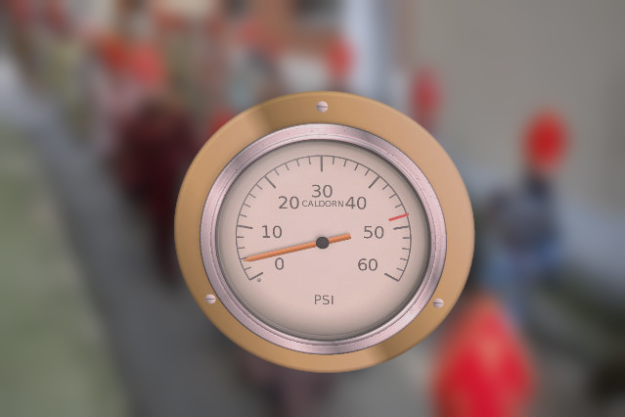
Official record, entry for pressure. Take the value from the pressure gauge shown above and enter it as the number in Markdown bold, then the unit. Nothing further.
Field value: **4** psi
